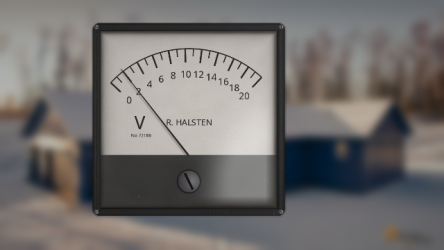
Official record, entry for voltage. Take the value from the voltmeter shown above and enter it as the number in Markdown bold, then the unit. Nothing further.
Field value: **2** V
